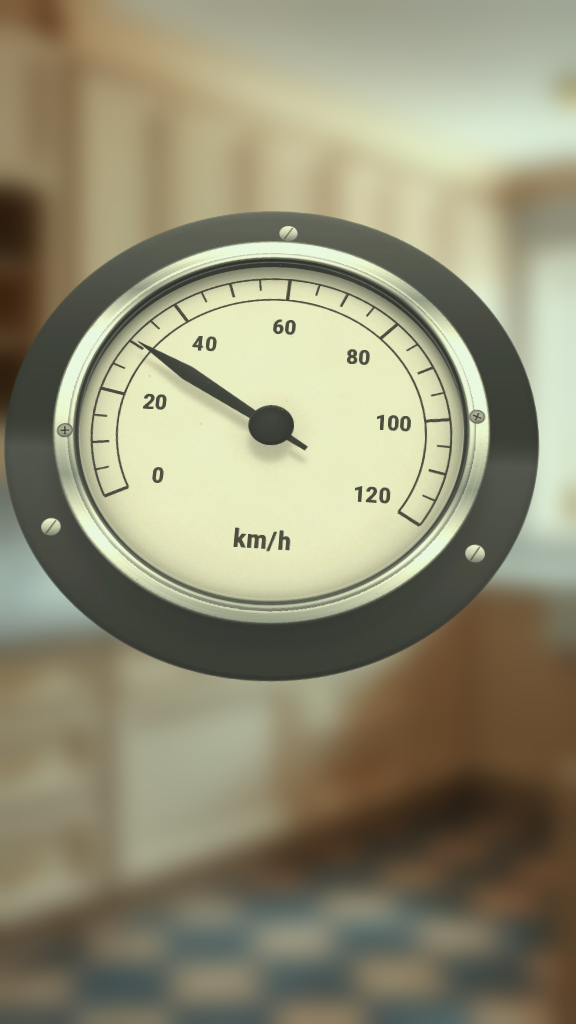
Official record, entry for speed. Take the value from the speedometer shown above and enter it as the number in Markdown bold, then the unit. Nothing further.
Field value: **30** km/h
